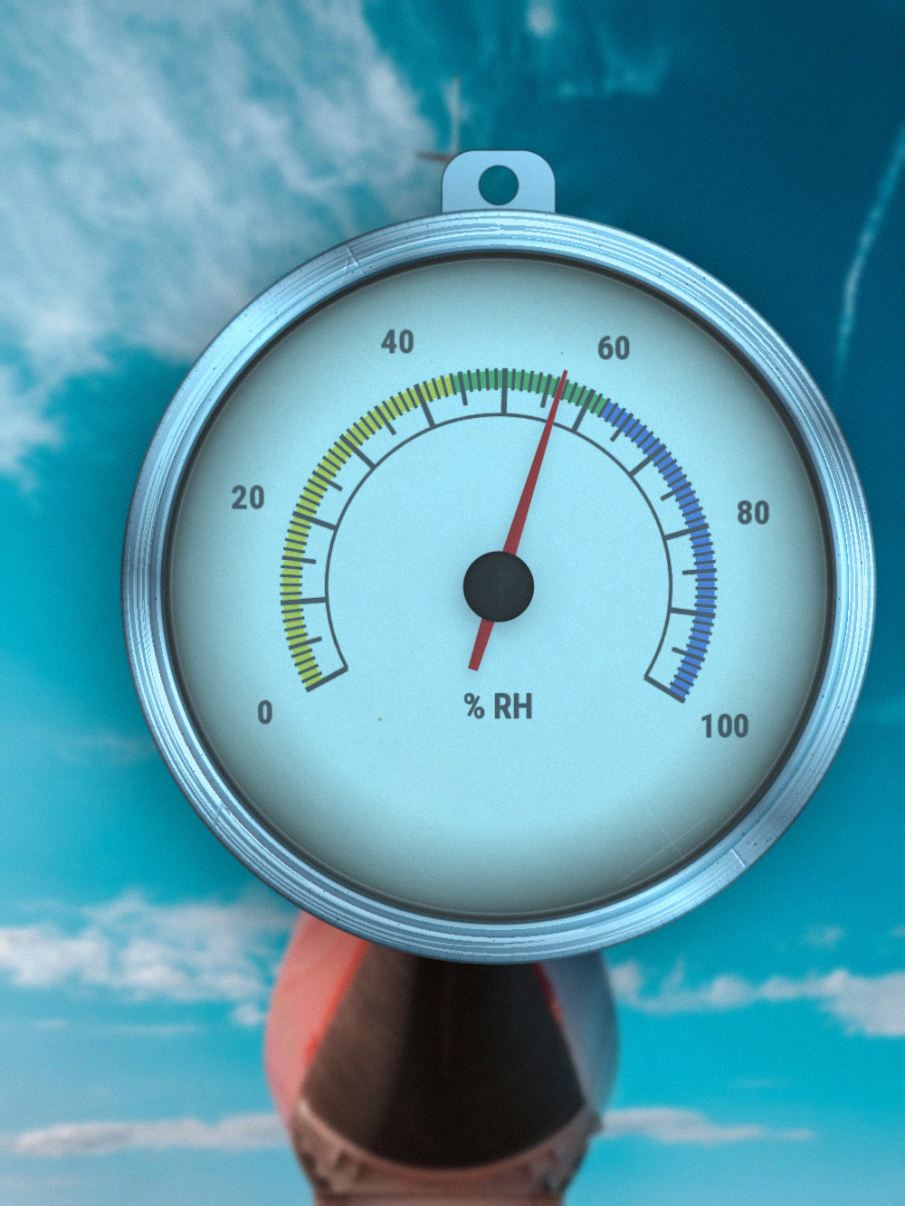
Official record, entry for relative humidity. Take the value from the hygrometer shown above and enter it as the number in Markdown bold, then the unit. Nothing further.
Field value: **56.5** %
